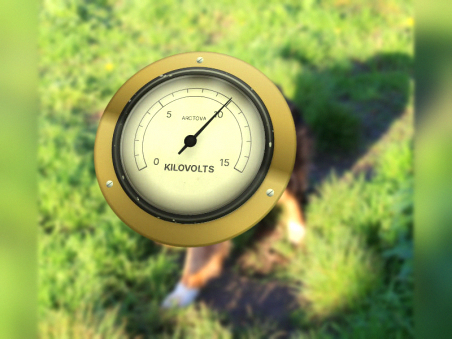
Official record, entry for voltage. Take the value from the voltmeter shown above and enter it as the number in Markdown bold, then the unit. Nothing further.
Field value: **10** kV
